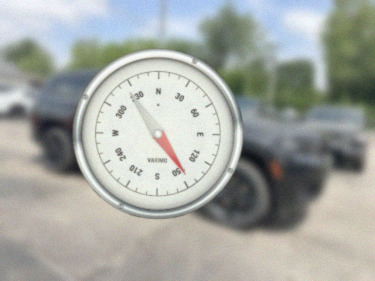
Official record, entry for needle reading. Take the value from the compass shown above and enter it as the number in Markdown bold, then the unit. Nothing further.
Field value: **145** °
